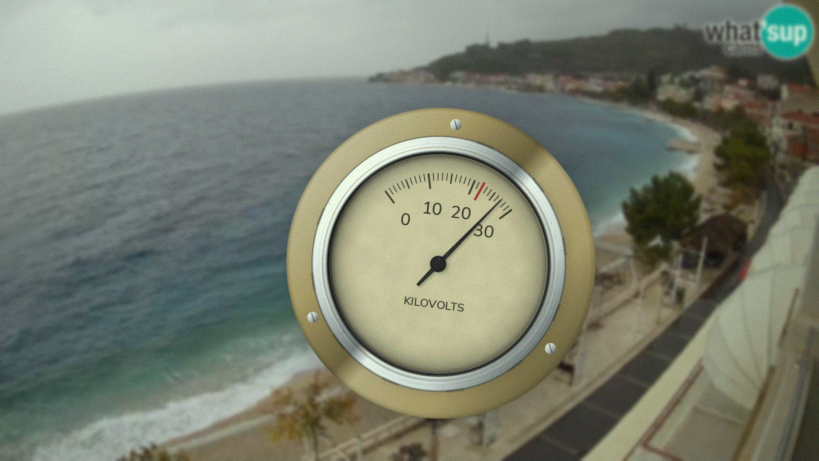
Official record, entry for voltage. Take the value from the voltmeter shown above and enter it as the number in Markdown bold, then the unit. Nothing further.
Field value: **27** kV
